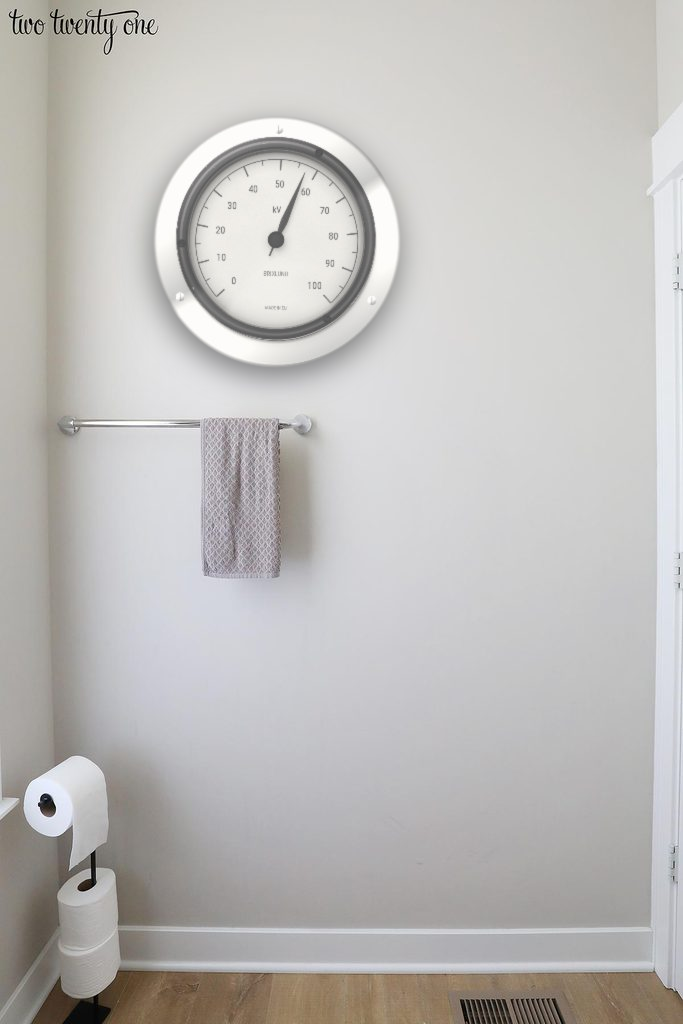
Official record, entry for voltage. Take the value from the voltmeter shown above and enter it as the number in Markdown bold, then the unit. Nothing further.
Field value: **57.5** kV
